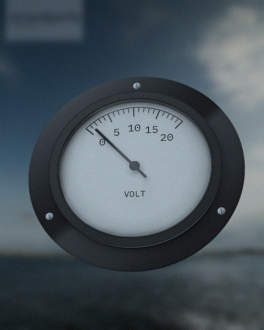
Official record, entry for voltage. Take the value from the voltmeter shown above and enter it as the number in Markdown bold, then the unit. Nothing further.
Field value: **1** V
